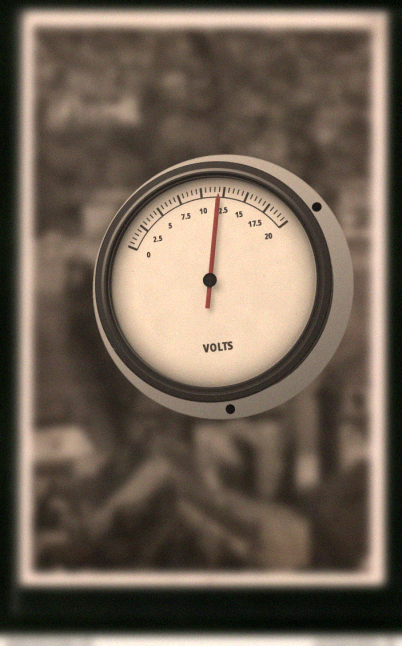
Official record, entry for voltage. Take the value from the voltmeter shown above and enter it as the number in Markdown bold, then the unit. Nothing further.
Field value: **12** V
